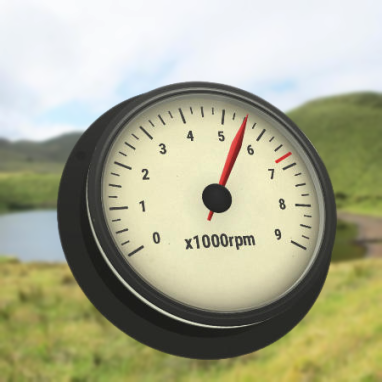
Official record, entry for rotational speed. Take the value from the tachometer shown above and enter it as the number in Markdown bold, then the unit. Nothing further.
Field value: **5500** rpm
